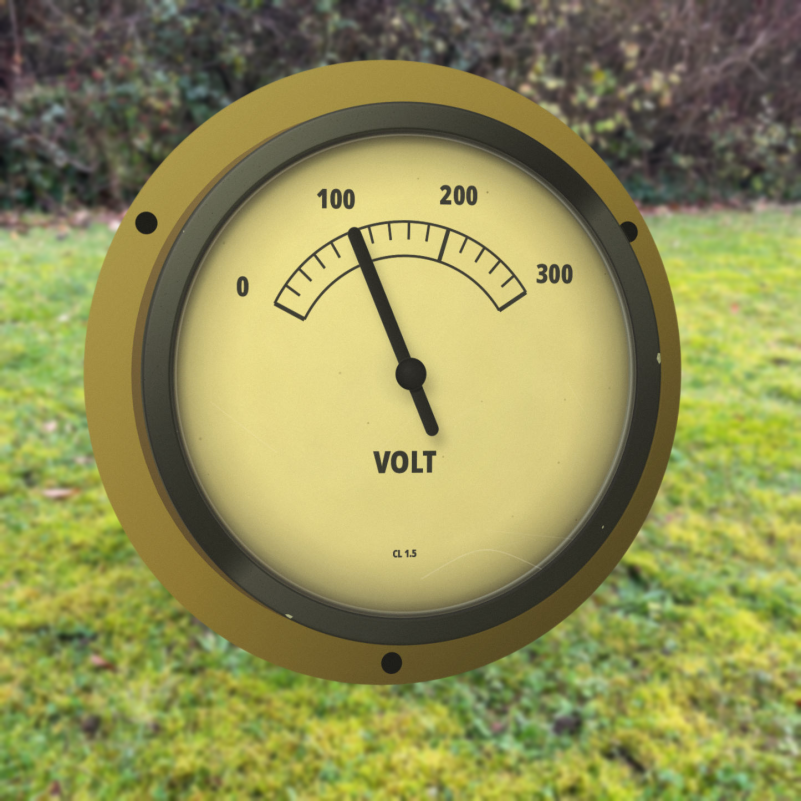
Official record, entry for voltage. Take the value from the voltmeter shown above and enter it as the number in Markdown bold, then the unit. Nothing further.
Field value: **100** V
